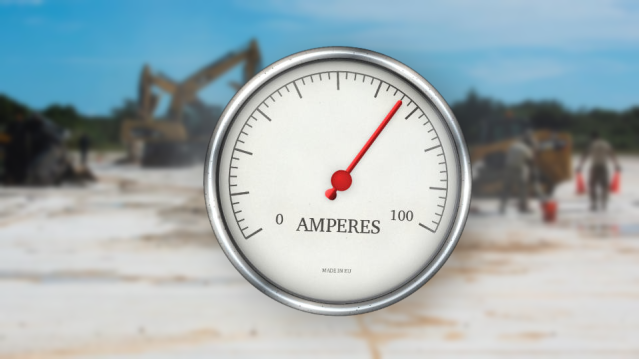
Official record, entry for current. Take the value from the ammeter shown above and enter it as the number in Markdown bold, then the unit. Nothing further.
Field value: **66** A
